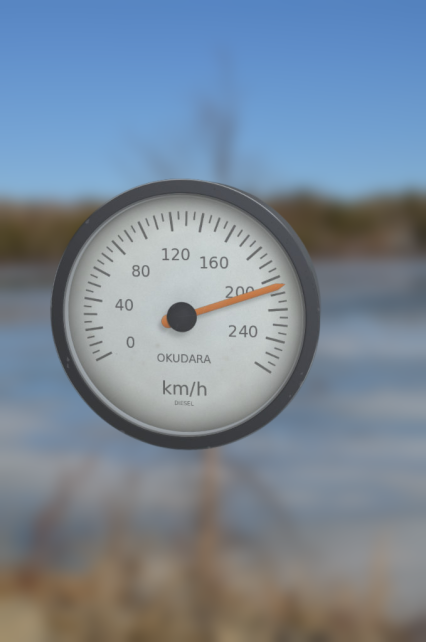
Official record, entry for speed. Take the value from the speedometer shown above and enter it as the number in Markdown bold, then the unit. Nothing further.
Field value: **205** km/h
